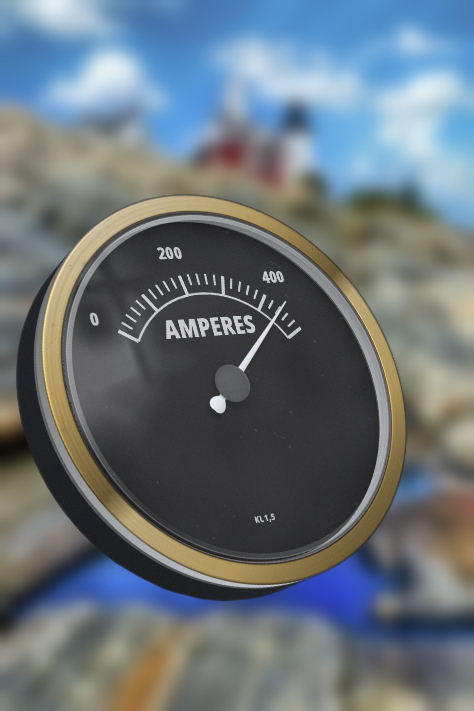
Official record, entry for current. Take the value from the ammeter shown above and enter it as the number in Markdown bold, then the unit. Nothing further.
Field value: **440** A
